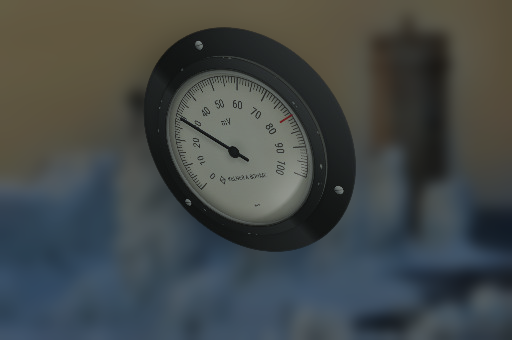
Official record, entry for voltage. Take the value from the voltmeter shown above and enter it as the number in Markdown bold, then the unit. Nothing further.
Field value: **30** mV
